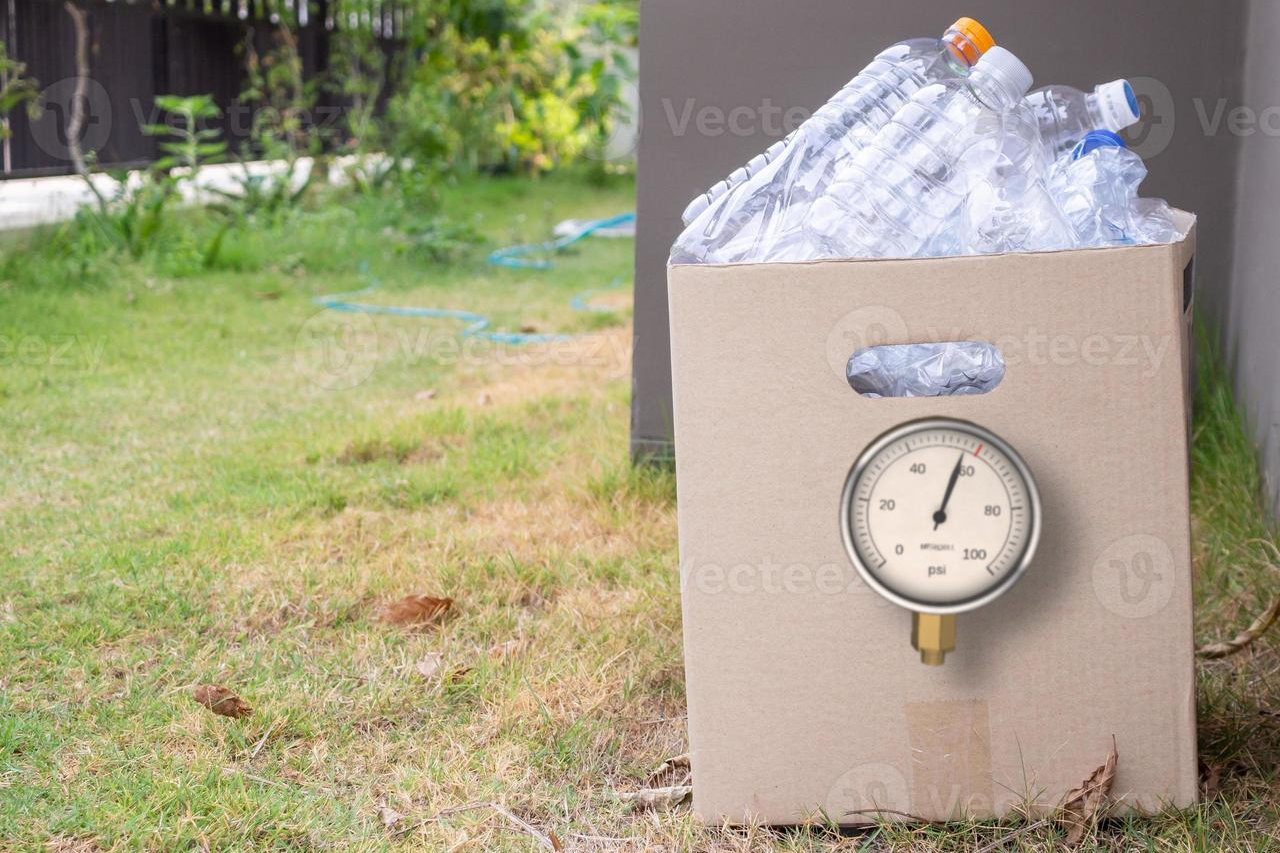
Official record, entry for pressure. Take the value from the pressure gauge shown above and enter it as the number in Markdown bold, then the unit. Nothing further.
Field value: **56** psi
